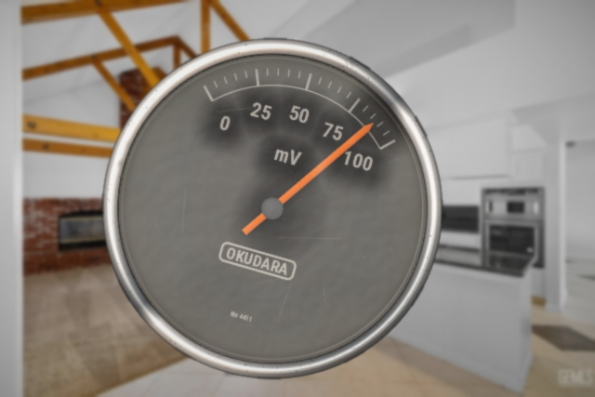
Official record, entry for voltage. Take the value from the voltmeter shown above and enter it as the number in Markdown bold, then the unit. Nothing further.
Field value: **87.5** mV
